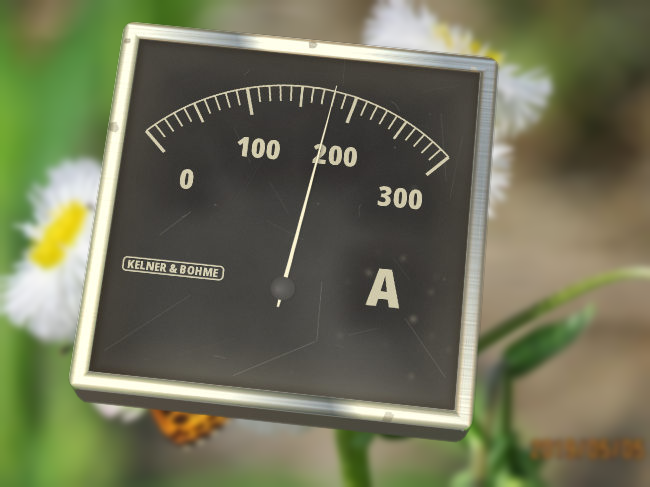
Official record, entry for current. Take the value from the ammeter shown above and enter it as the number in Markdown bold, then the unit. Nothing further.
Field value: **180** A
